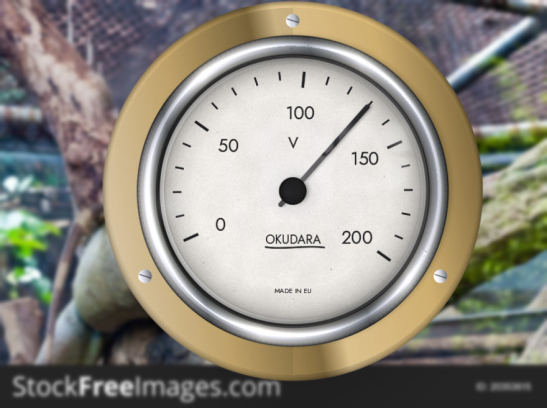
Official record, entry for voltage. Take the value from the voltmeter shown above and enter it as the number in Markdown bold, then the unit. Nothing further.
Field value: **130** V
